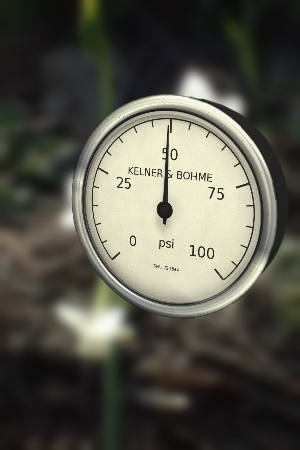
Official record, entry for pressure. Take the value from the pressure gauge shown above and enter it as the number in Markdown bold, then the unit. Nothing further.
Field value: **50** psi
